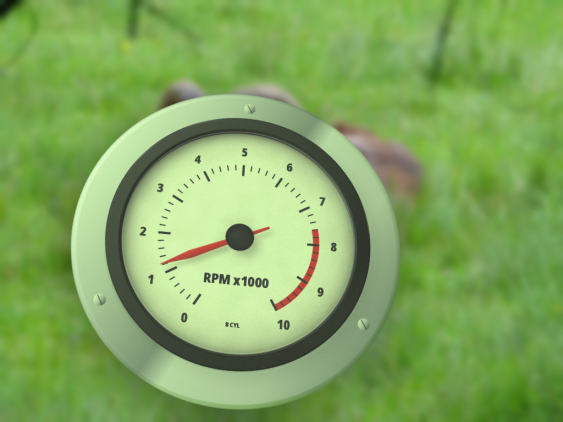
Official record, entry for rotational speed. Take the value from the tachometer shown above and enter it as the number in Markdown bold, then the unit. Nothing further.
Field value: **1200** rpm
